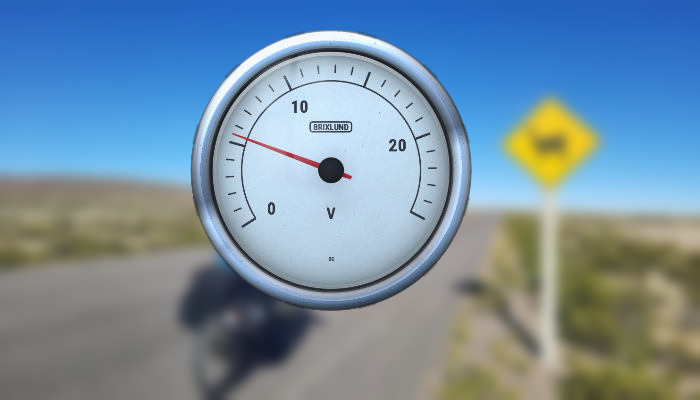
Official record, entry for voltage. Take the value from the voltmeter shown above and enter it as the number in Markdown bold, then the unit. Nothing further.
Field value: **5.5** V
